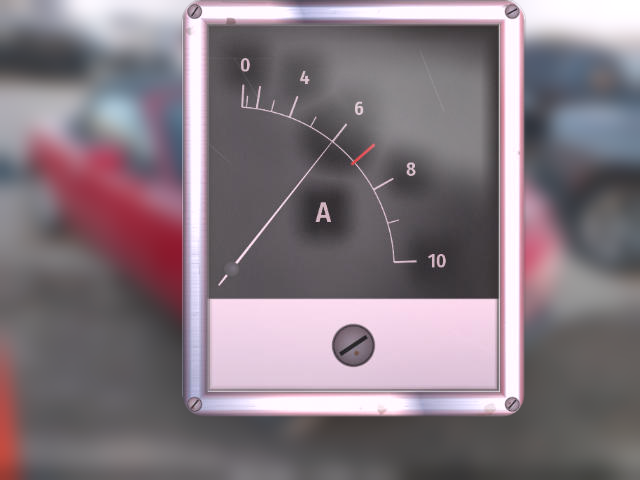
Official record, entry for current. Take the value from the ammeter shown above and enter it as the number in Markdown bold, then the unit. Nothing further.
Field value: **6** A
